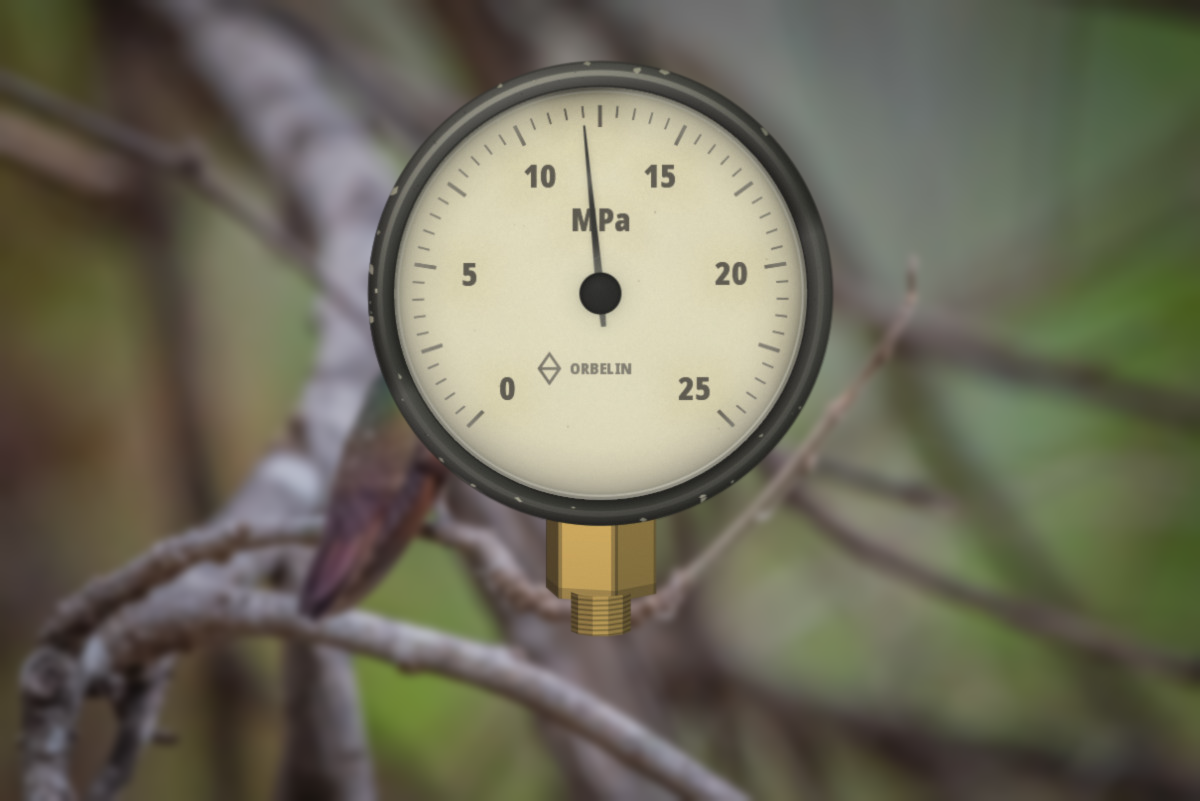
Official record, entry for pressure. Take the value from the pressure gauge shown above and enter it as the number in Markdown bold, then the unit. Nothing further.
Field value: **12** MPa
